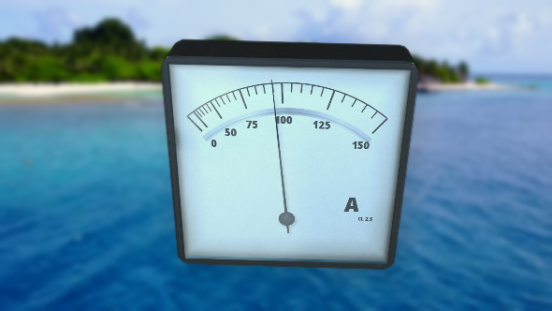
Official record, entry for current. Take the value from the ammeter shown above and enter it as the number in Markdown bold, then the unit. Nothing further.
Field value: **95** A
